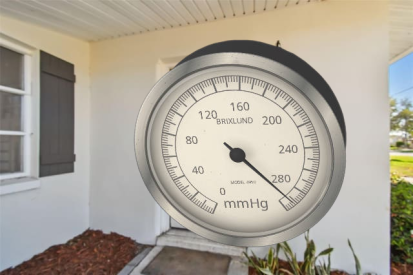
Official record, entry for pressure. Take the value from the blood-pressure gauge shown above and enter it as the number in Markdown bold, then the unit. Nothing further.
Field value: **290** mmHg
